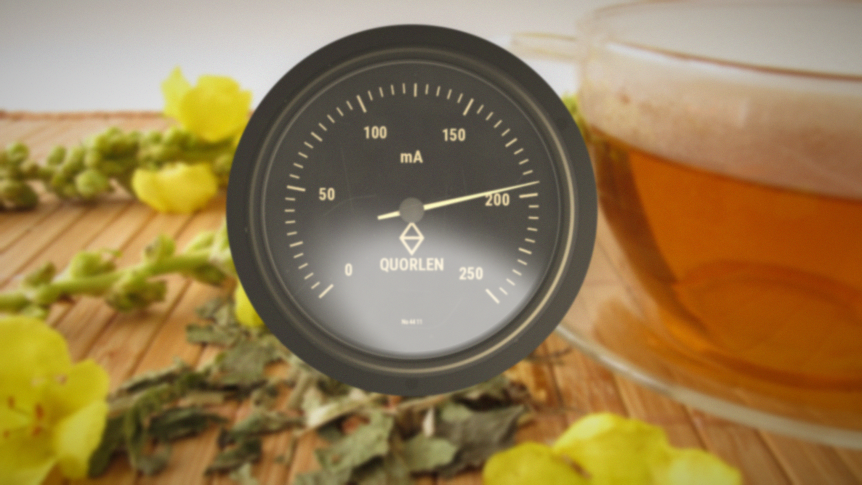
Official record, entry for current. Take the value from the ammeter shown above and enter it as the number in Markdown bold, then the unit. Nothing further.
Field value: **195** mA
